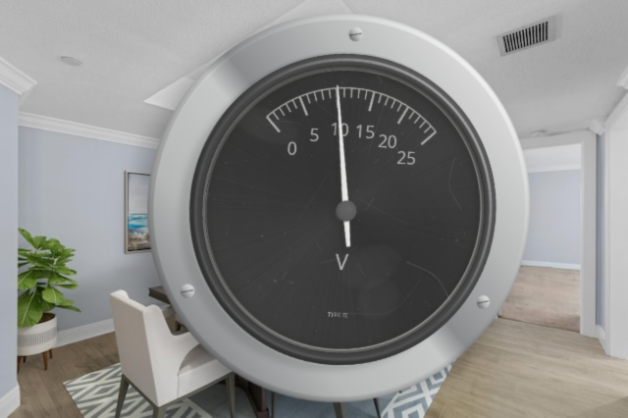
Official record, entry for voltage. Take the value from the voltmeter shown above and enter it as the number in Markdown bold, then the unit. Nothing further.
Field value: **10** V
